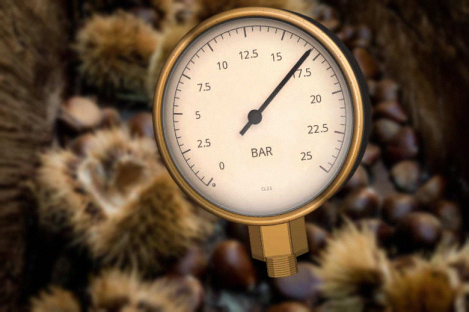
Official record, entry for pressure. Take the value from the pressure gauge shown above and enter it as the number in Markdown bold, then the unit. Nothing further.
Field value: **17** bar
